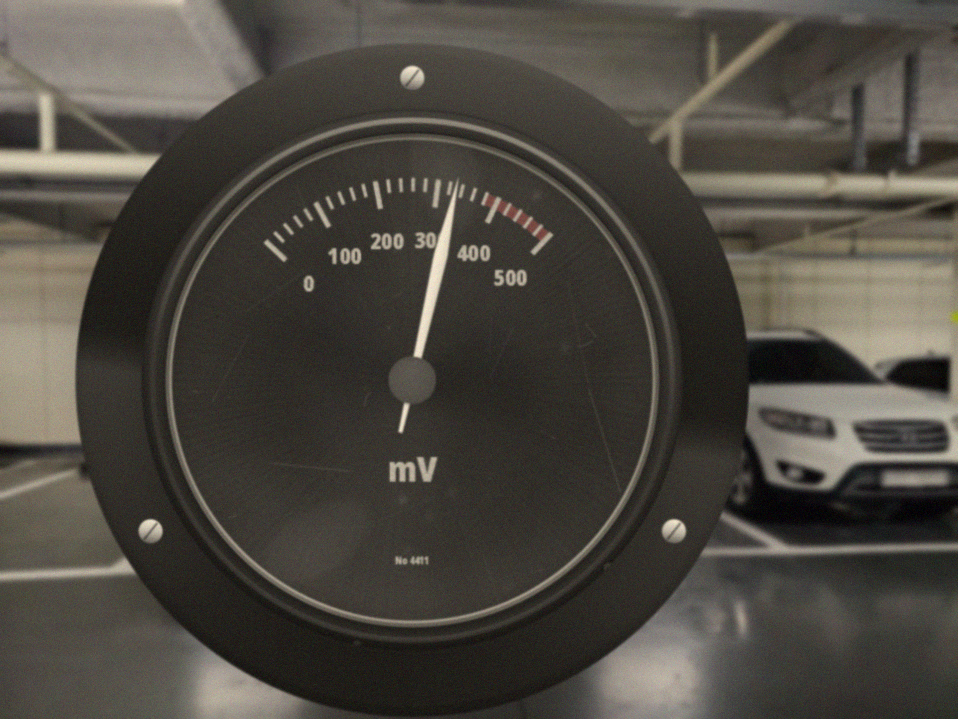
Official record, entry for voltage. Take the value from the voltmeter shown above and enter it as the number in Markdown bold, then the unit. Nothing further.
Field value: **330** mV
